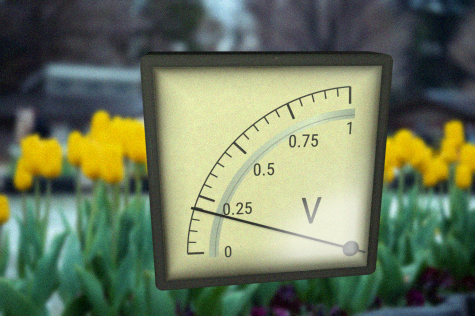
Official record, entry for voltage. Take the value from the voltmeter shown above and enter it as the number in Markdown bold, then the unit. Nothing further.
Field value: **0.2** V
